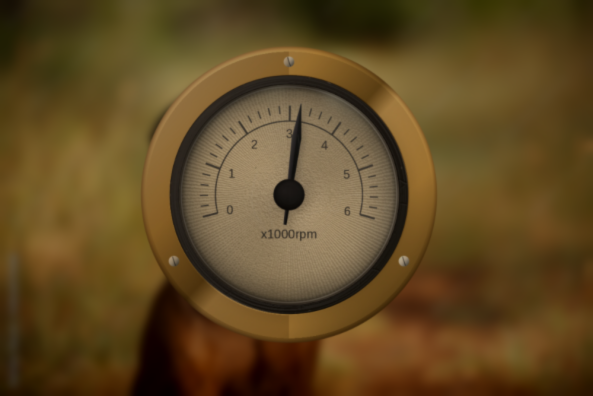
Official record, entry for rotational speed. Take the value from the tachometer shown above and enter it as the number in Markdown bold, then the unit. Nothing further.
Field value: **3200** rpm
